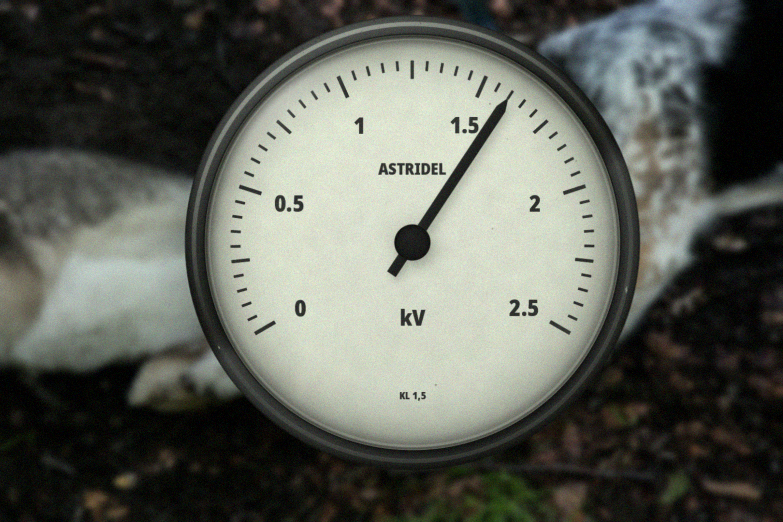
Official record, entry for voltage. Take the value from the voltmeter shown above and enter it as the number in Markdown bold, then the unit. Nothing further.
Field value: **1.6** kV
